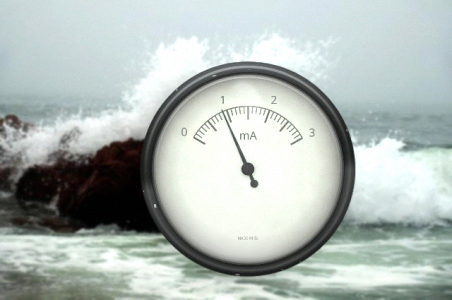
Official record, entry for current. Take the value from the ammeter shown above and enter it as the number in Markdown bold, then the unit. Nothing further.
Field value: **0.9** mA
